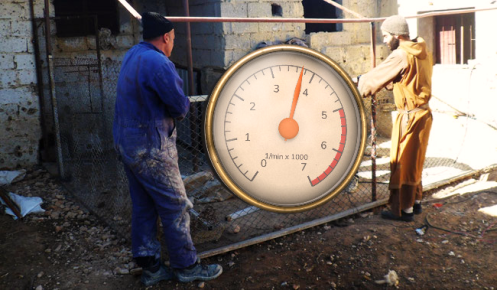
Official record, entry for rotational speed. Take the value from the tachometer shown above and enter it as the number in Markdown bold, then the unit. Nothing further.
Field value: **3700** rpm
